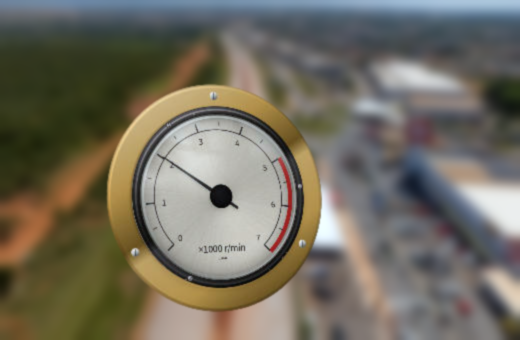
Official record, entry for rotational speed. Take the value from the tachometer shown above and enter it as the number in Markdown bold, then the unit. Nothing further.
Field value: **2000** rpm
